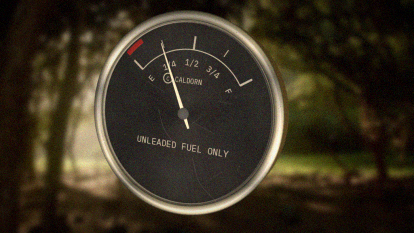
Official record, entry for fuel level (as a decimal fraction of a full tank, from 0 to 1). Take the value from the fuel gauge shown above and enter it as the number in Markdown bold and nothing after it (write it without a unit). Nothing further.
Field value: **0.25**
